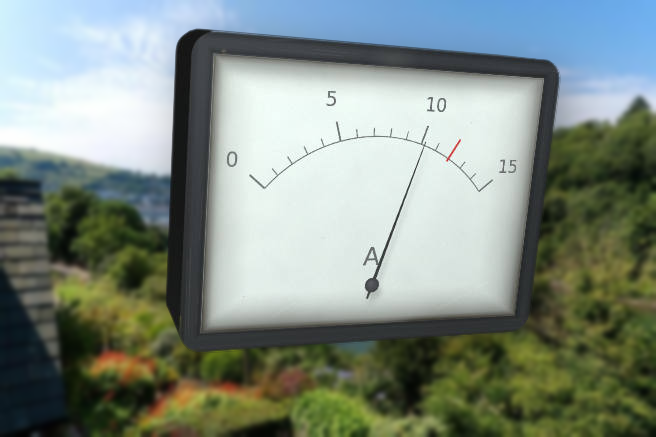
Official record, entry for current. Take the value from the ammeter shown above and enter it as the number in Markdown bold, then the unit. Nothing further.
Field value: **10** A
